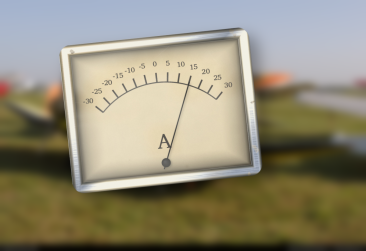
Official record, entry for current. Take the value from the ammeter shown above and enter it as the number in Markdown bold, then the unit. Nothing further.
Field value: **15** A
